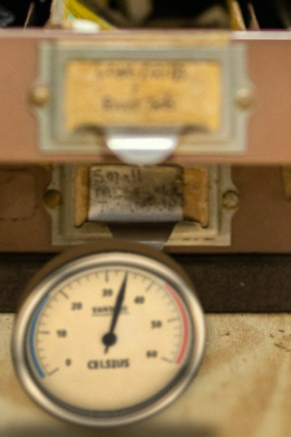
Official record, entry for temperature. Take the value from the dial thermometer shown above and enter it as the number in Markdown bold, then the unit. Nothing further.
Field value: **34** °C
